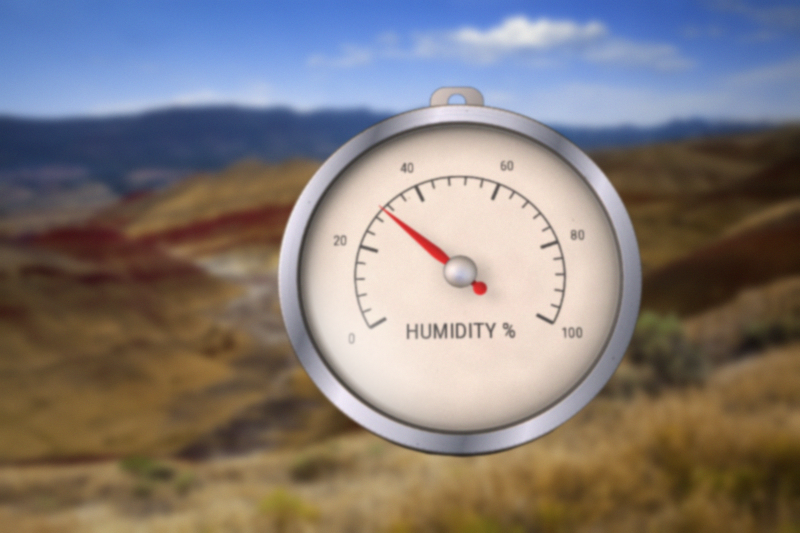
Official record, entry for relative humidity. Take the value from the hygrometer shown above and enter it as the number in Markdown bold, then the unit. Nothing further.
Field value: **30** %
